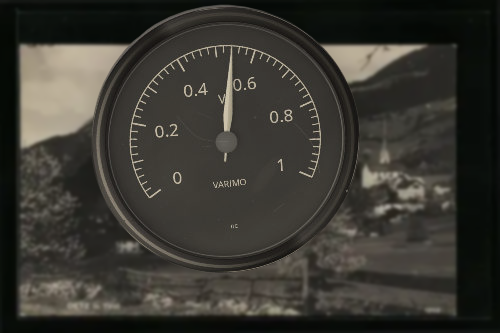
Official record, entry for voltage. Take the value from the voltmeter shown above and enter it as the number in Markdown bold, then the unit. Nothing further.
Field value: **0.54** V
